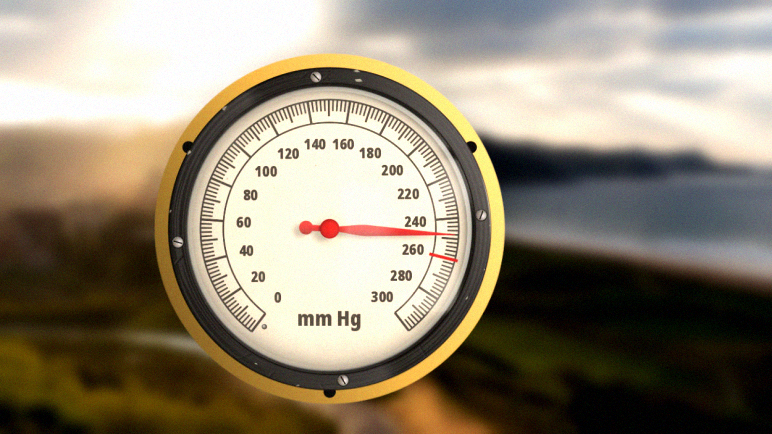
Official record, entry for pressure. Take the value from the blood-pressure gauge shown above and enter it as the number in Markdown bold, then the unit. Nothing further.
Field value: **248** mmHg
